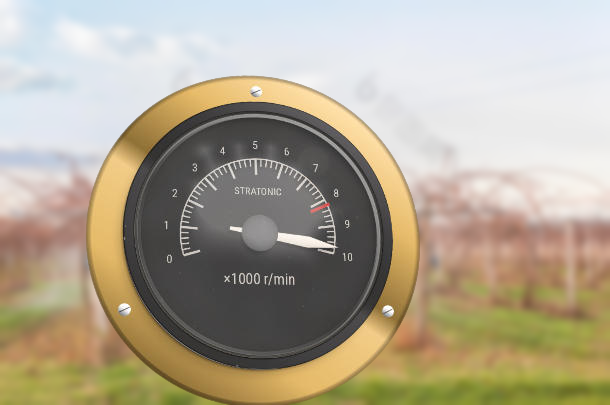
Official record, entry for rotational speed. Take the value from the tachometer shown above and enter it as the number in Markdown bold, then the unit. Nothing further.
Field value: **9800** rpm
